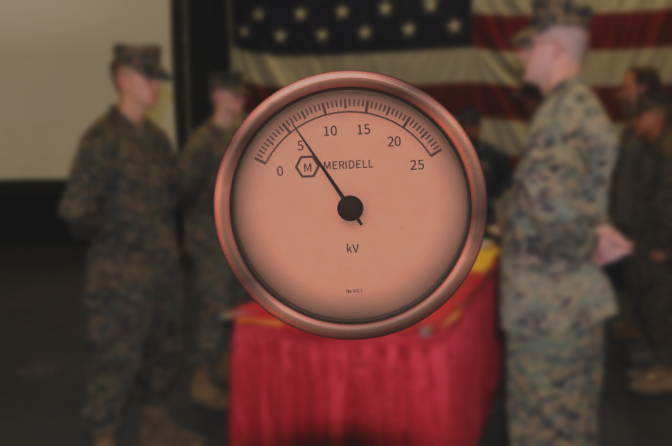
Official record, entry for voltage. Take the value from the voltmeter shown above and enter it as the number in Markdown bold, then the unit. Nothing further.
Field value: **6** kV
